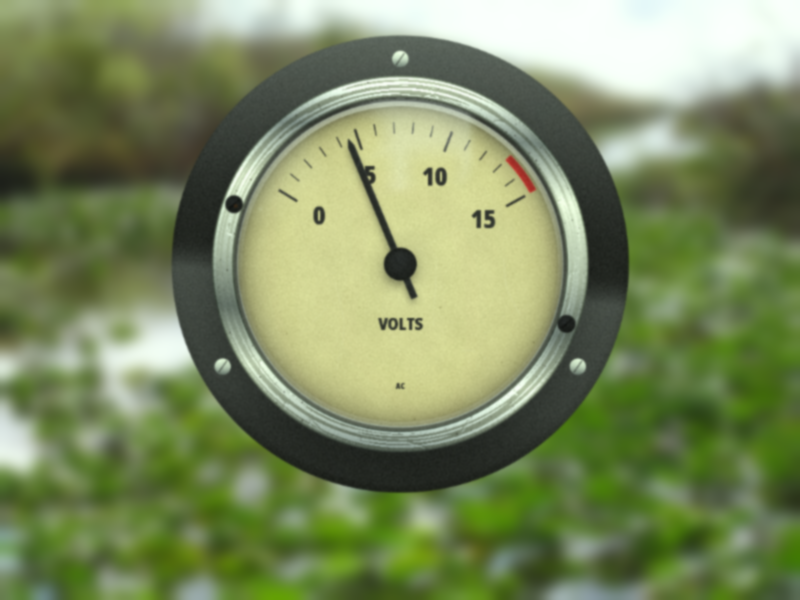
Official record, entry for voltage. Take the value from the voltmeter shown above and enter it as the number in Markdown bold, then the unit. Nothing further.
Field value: **4.5** V
